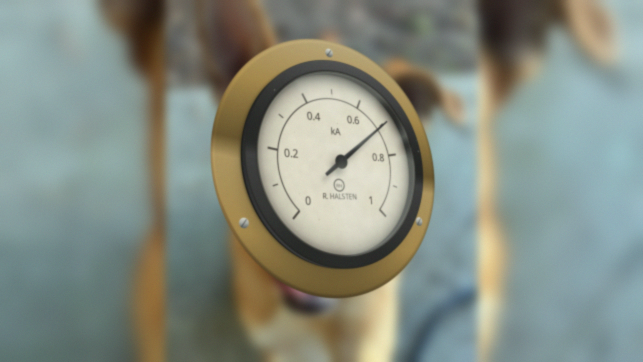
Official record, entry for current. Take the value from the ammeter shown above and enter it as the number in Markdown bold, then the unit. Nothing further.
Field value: **0.7** kA
